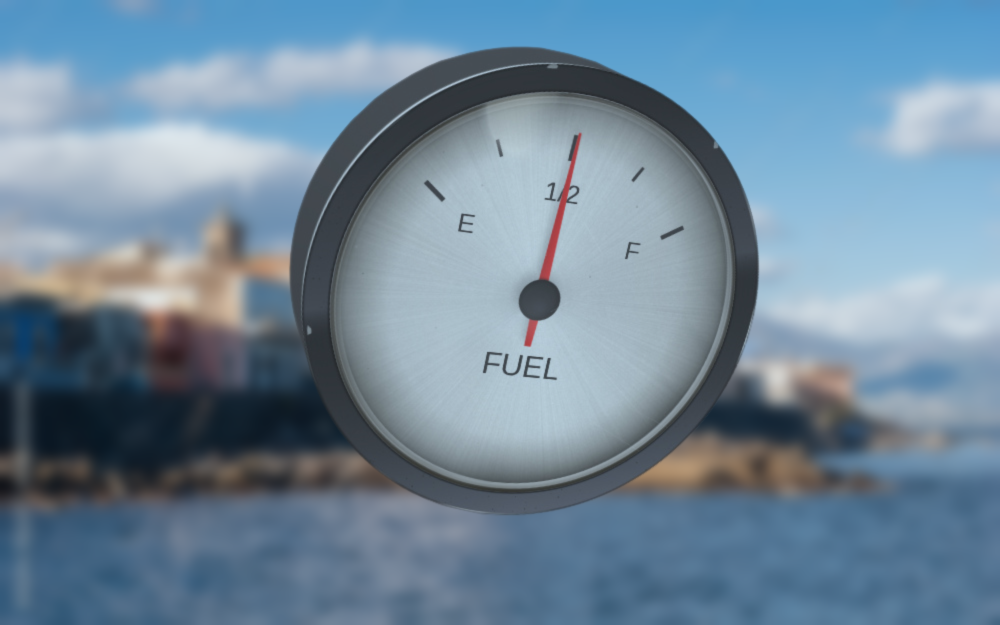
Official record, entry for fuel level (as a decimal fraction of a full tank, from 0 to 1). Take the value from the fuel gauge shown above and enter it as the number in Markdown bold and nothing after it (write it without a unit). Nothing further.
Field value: **0.5**
